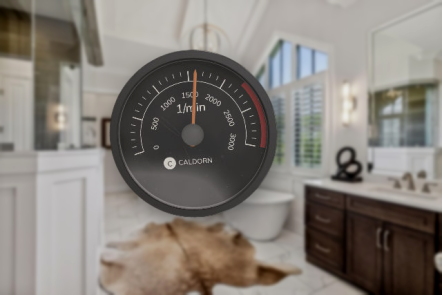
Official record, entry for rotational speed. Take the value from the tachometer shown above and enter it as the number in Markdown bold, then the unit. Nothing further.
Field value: **1600** rpm
